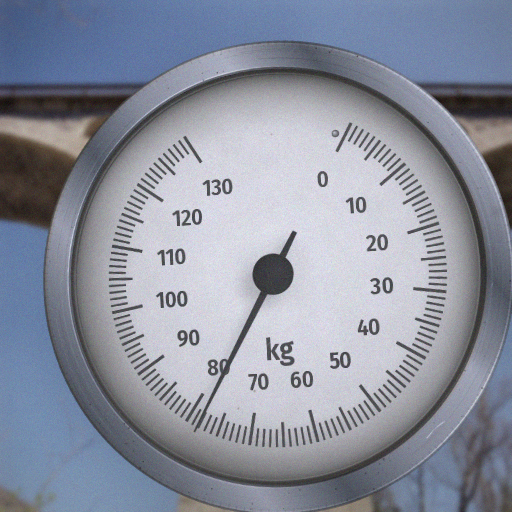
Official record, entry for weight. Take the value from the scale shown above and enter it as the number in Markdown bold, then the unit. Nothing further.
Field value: **78** kg
